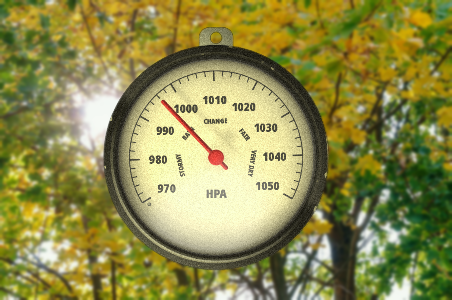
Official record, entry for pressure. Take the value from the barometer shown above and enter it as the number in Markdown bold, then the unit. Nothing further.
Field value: **996** hPa
